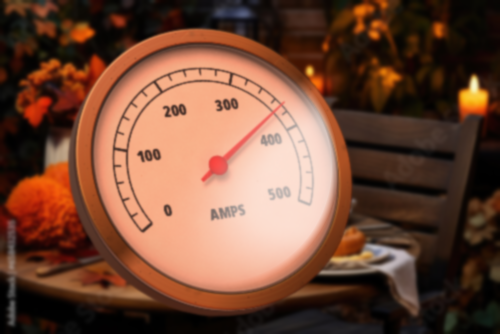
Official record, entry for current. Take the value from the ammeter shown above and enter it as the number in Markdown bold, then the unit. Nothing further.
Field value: **370** A
